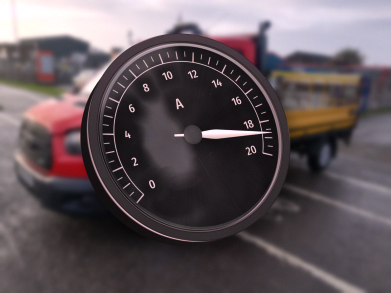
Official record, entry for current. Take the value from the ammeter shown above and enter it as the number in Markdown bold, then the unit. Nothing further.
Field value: **18.75** A
